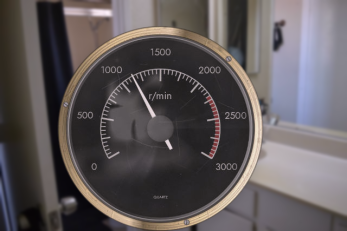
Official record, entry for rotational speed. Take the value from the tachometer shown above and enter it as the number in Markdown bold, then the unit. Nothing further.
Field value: **1150** rpm
